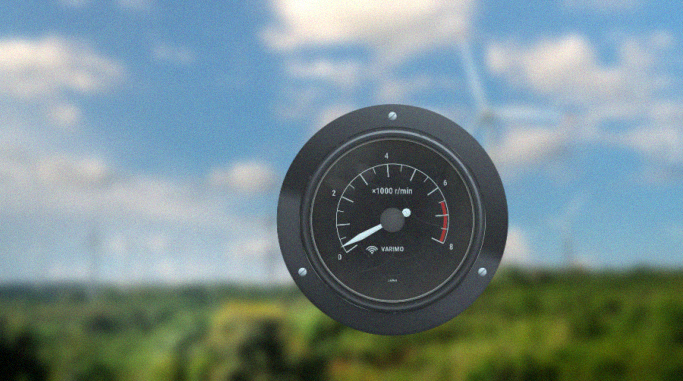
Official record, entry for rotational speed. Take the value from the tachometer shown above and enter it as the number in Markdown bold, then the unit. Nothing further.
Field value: **250** rpm
